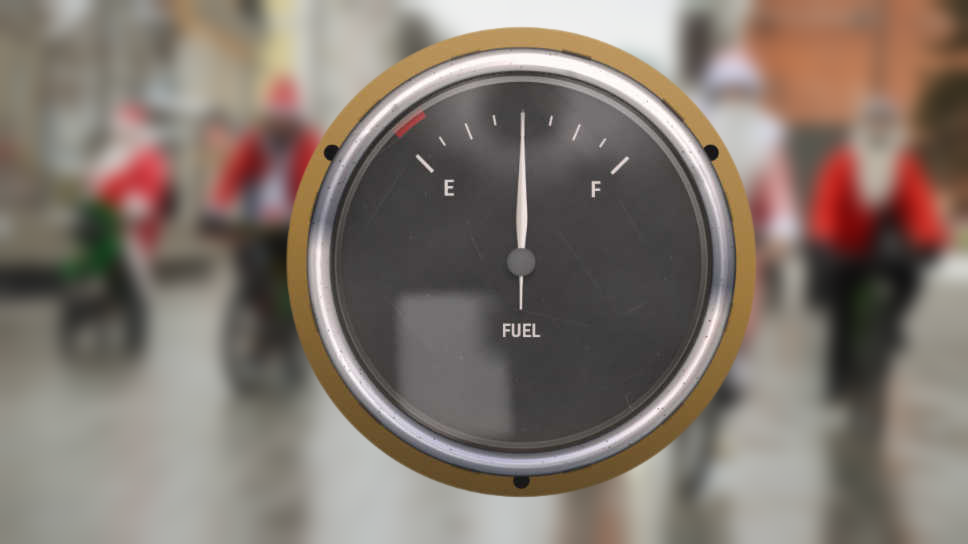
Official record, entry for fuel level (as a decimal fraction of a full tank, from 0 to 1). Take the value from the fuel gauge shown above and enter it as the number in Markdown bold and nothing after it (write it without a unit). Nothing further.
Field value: **0.5**
